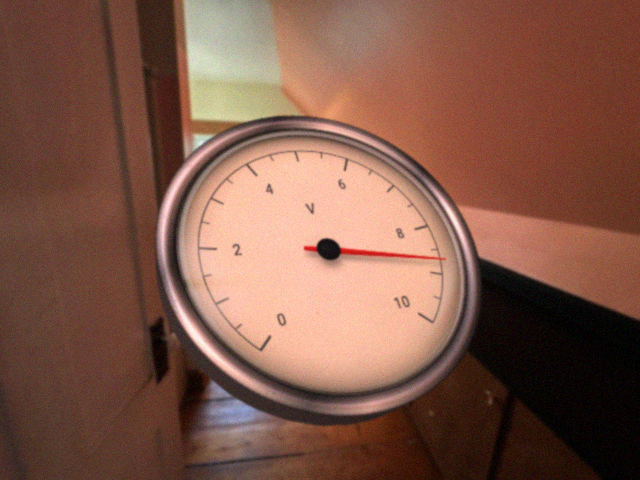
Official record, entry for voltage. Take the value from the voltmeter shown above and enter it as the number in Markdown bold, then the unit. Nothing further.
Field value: **8.75** V
